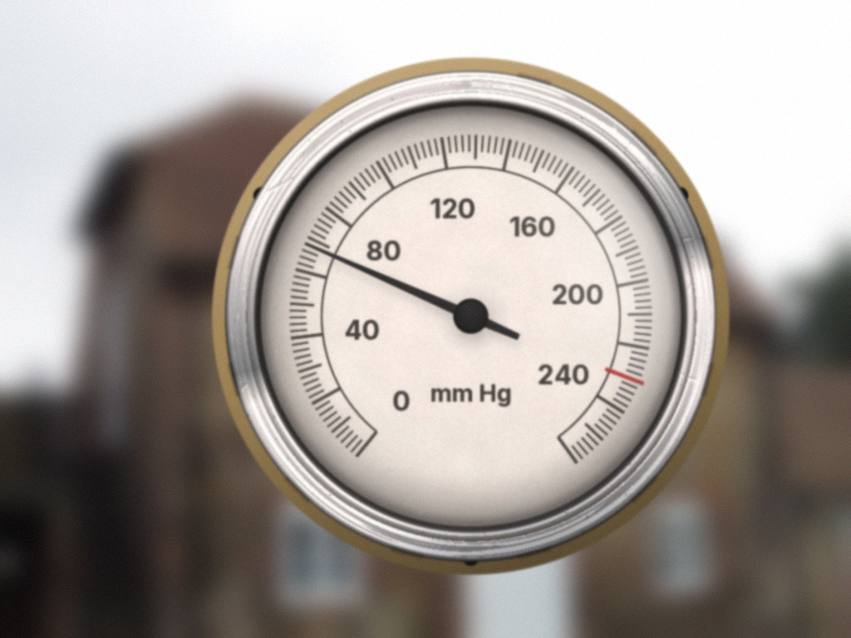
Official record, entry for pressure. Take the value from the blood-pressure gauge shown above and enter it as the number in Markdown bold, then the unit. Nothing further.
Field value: **68** mmHg
